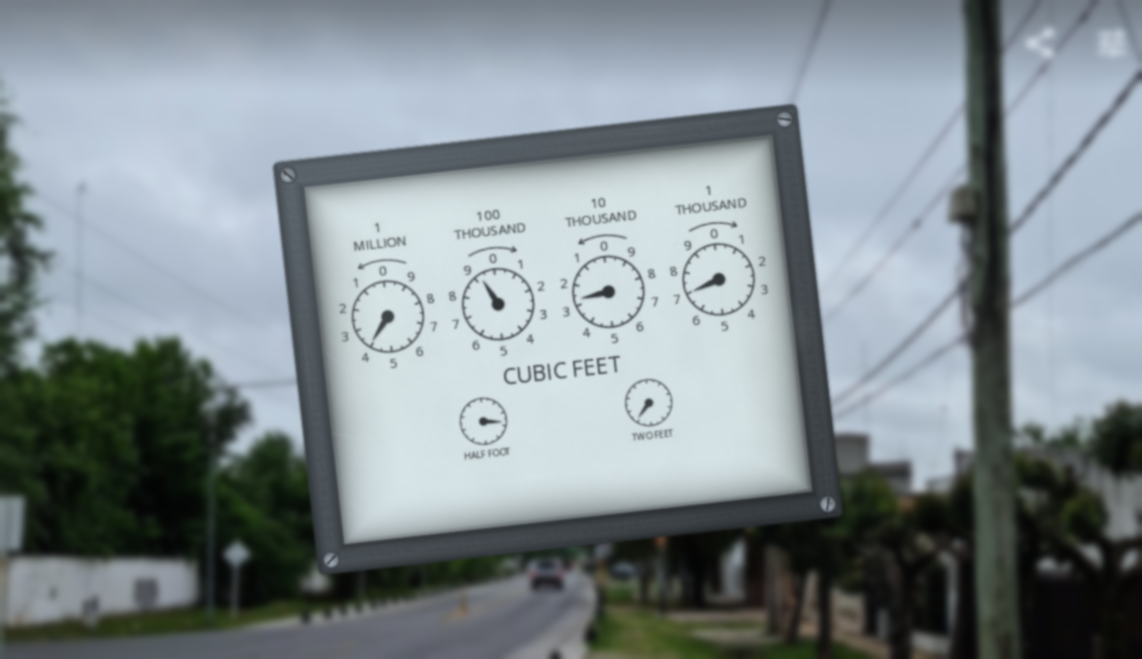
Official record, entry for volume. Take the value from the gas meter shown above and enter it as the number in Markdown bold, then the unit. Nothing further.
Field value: **392700** ft³
